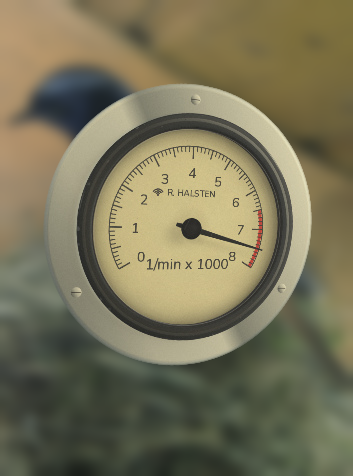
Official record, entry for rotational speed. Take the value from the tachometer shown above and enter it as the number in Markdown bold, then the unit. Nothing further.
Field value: **7500** rpm
